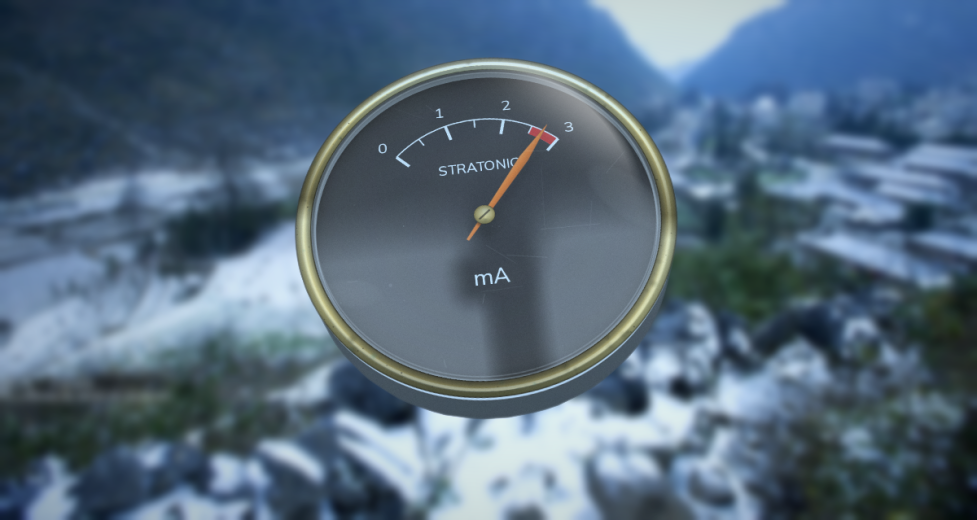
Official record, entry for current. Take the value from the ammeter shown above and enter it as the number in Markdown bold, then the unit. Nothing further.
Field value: **2.75** mA
